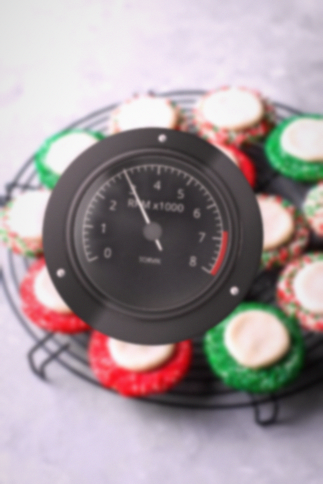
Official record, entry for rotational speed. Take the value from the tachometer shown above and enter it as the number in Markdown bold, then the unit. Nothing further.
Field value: **3000** rpm
